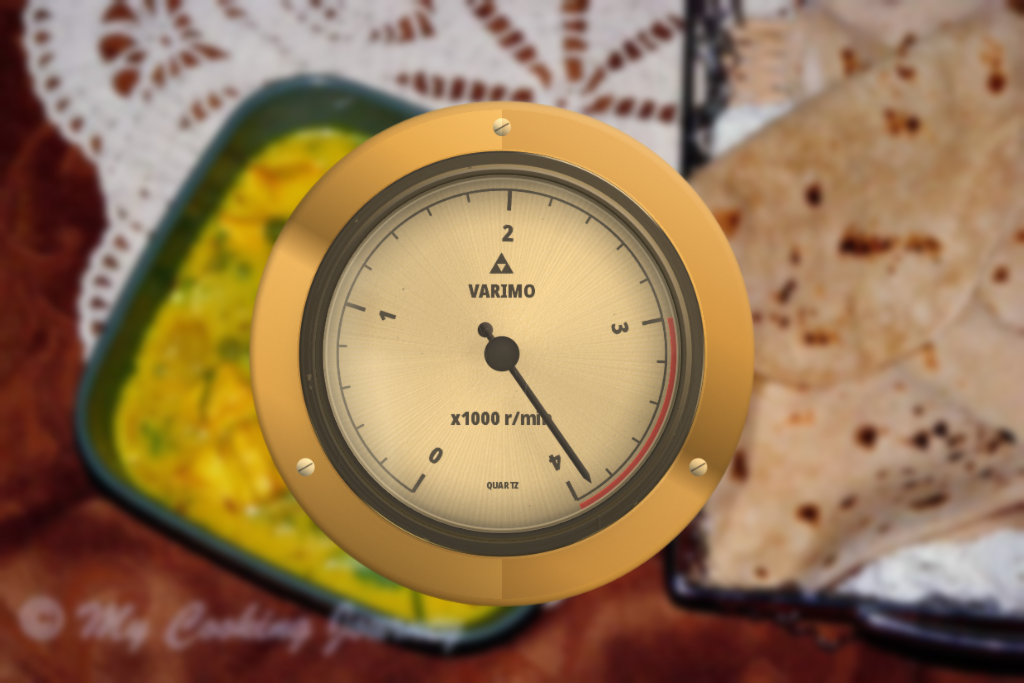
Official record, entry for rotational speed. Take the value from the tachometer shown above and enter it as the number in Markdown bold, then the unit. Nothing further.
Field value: **3900** rpm
